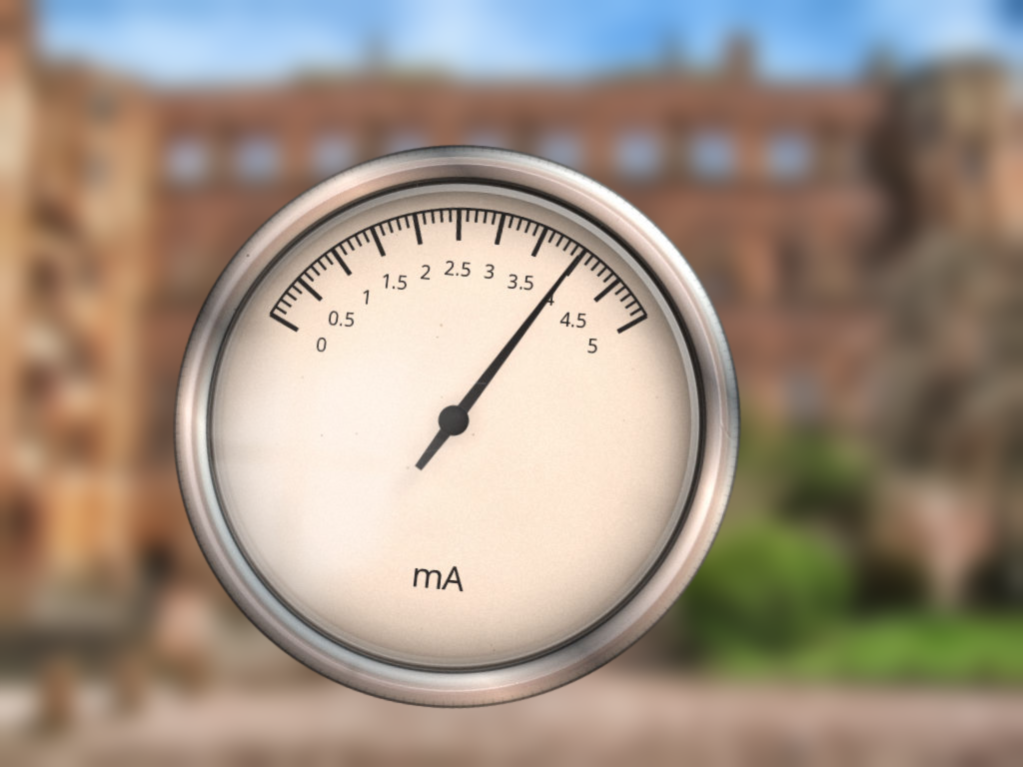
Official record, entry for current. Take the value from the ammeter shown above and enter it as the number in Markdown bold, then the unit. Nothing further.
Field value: **4** mA
